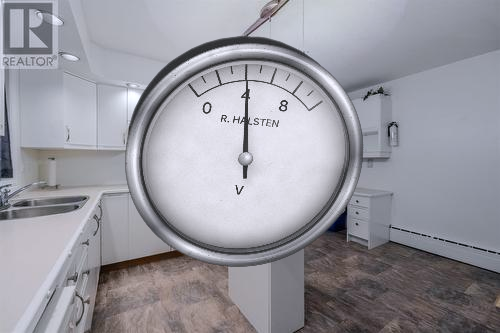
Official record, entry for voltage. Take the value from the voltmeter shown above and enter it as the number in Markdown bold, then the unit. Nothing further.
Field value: **4** V
